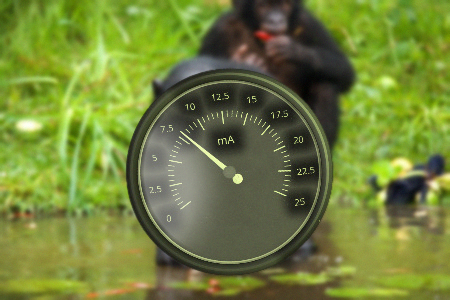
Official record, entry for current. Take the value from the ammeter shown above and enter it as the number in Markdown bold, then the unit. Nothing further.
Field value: **8** mA
